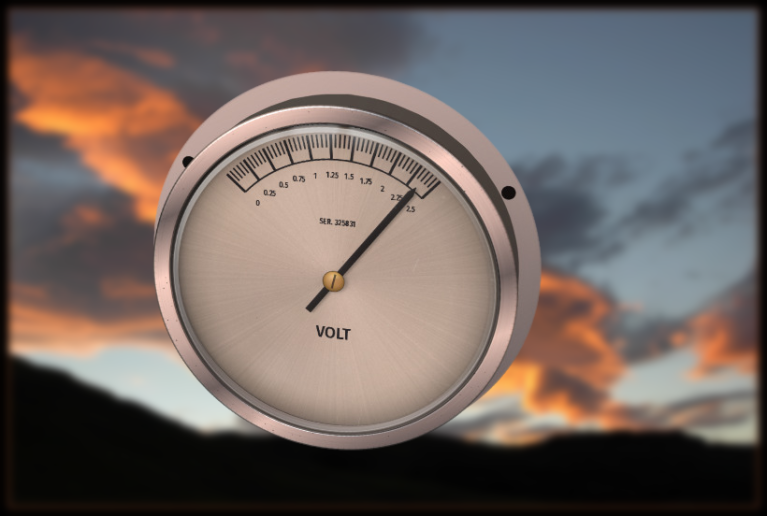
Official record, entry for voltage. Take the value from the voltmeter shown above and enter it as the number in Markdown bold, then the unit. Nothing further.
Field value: **2.35** V
